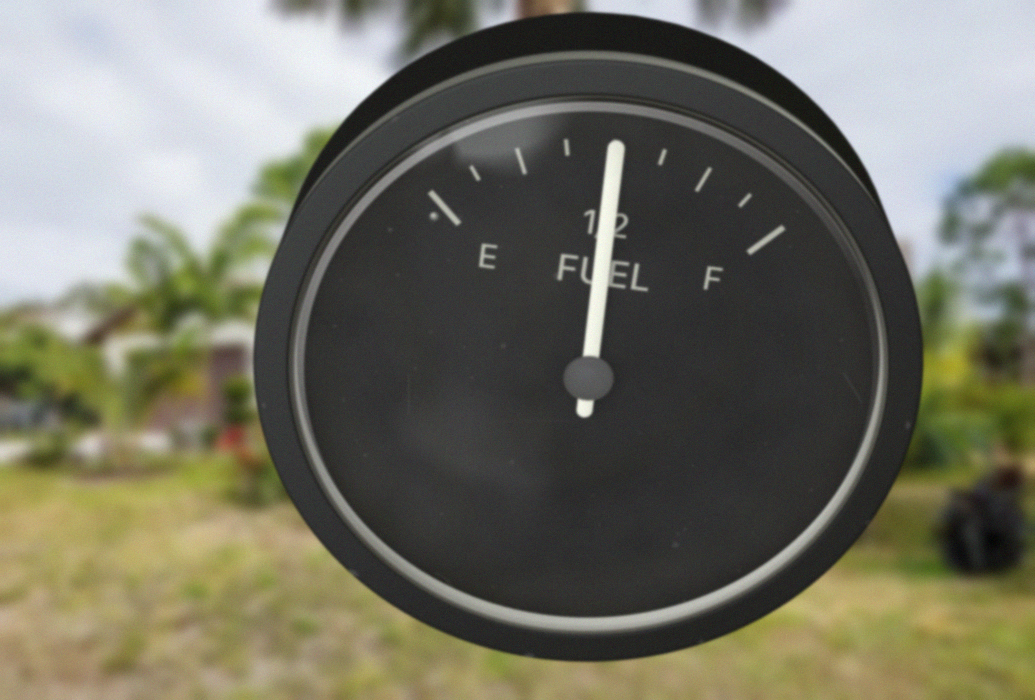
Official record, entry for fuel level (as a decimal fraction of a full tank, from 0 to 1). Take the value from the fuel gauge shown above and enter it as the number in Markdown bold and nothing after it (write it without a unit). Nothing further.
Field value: **0.5**
